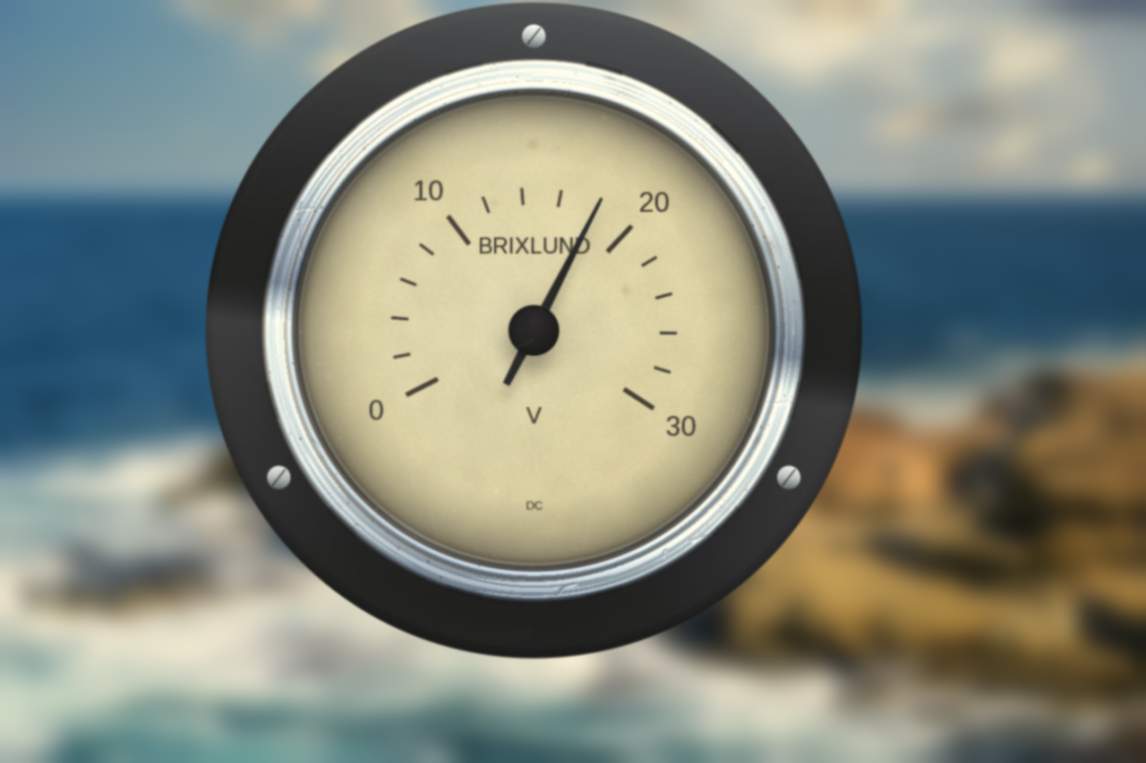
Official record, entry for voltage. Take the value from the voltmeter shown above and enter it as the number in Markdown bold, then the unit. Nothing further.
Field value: **18** V
